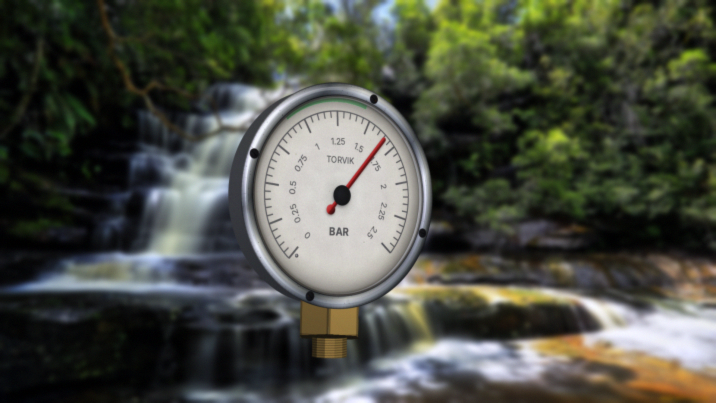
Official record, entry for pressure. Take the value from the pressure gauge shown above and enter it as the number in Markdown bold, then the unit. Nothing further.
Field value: **1.65** bar
